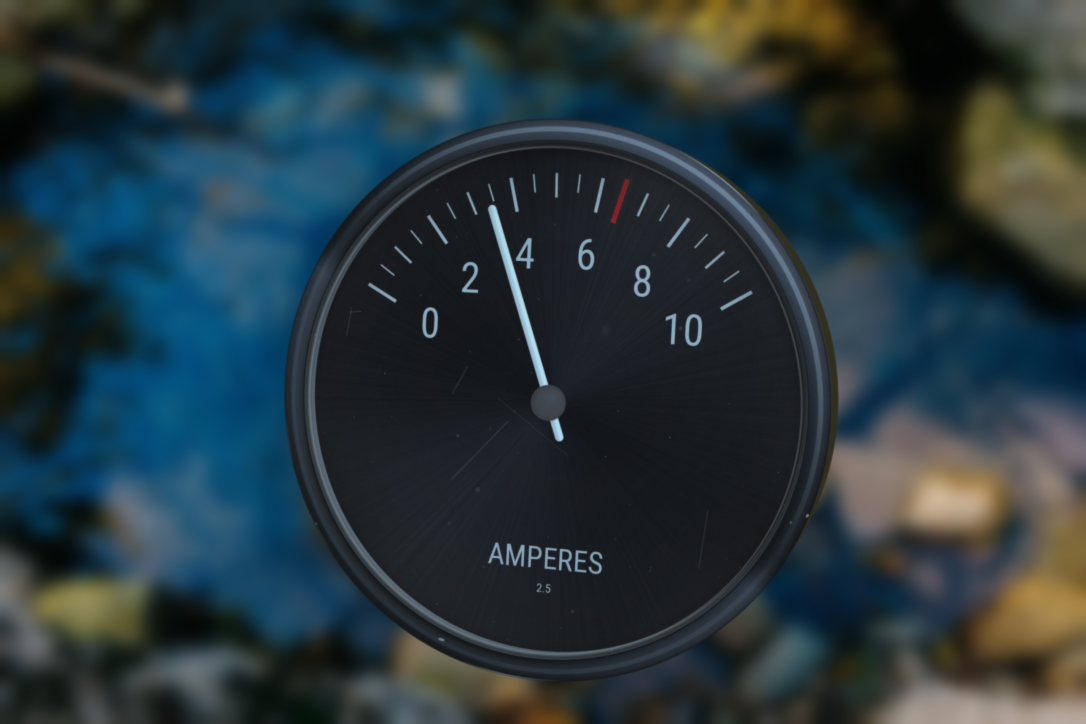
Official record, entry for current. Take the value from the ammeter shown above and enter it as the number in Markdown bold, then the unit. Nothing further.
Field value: **3.5** A
